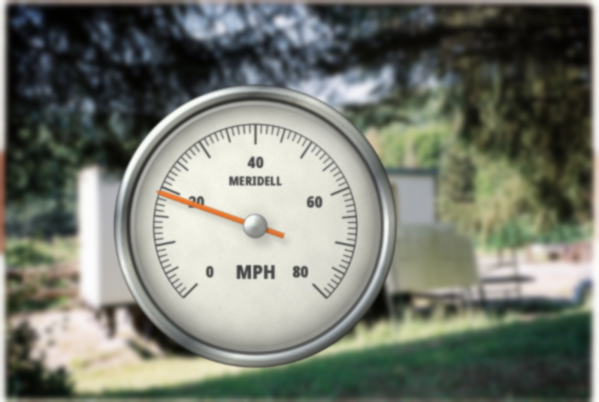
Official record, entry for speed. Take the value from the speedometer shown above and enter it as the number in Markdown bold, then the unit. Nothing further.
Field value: **19** mph
